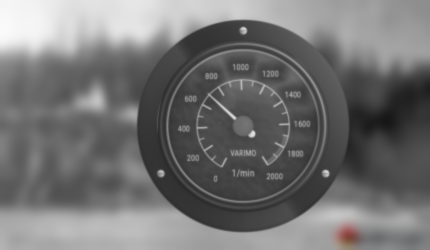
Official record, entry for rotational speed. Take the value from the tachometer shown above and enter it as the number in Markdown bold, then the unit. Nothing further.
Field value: **700** rpm
